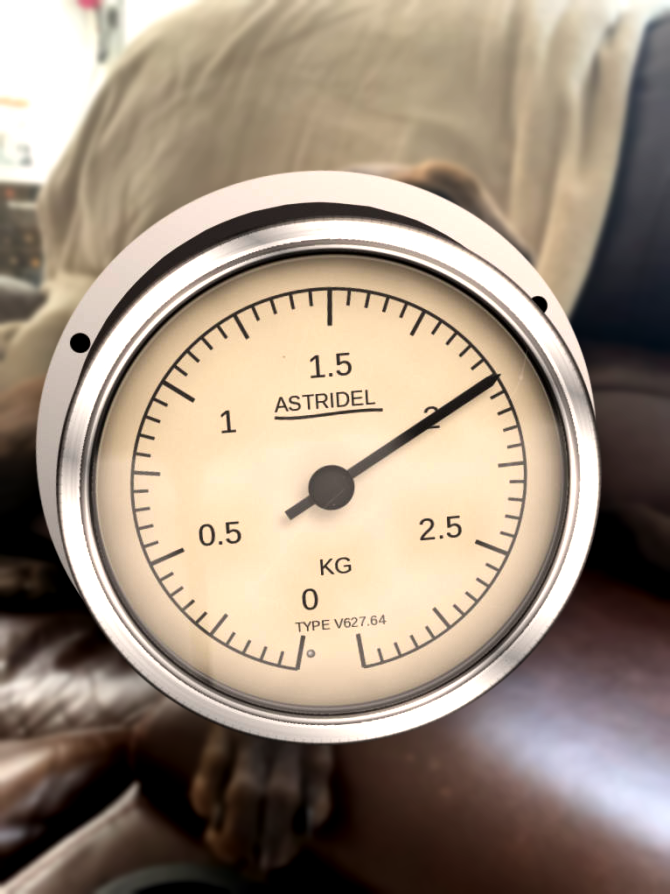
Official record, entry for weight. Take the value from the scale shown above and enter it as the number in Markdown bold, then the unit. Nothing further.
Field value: **2** kg
